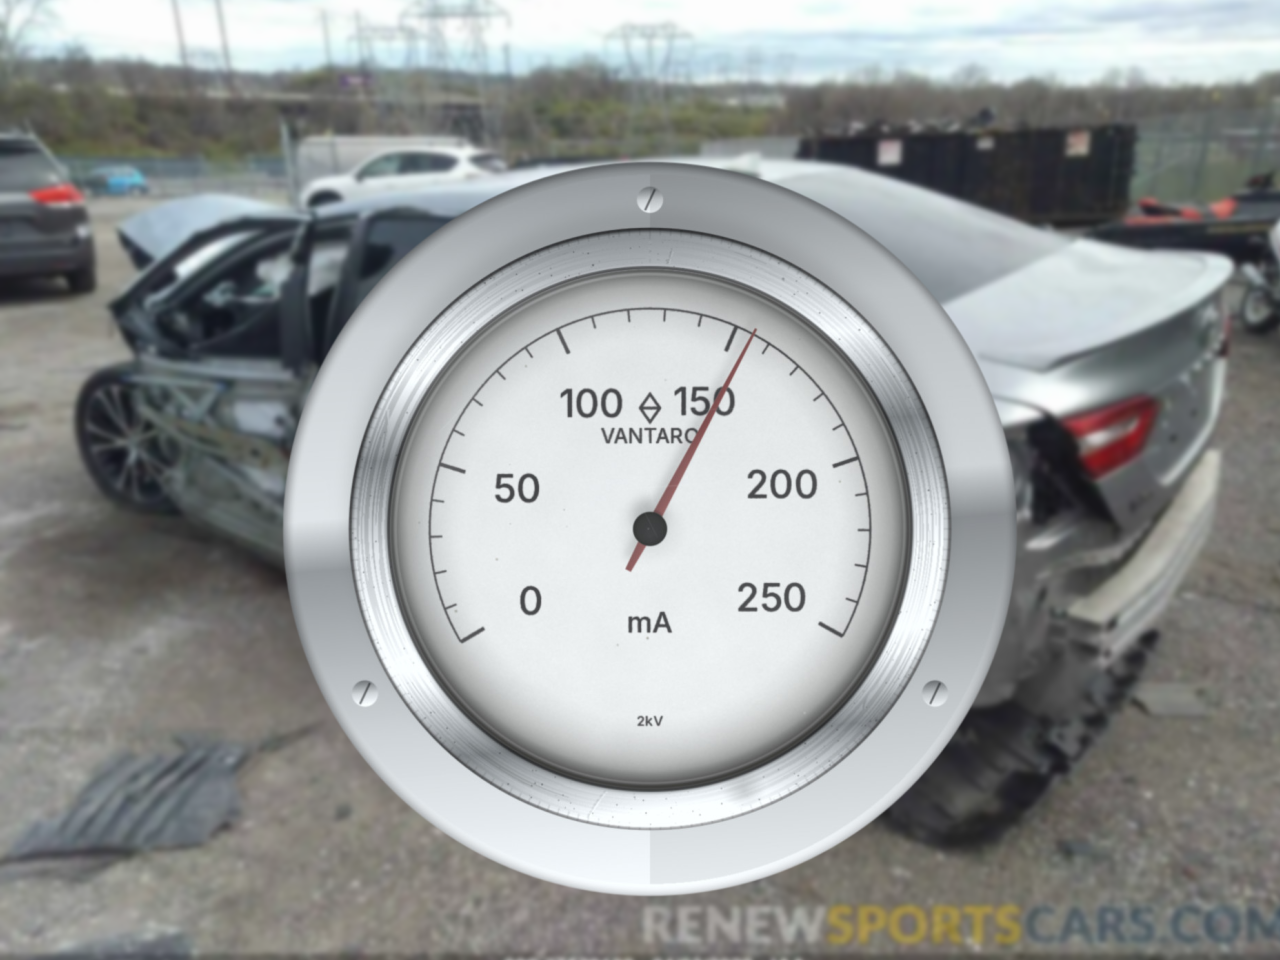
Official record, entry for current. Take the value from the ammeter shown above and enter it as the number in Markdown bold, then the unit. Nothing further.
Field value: **155** mA
